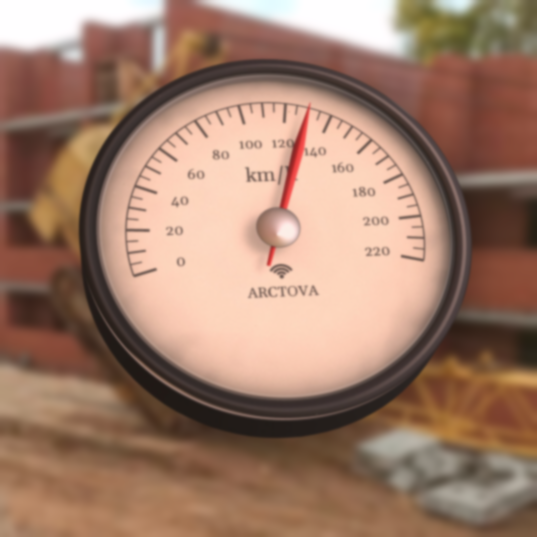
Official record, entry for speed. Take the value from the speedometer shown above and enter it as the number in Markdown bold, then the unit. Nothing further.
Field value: **130** km/h
